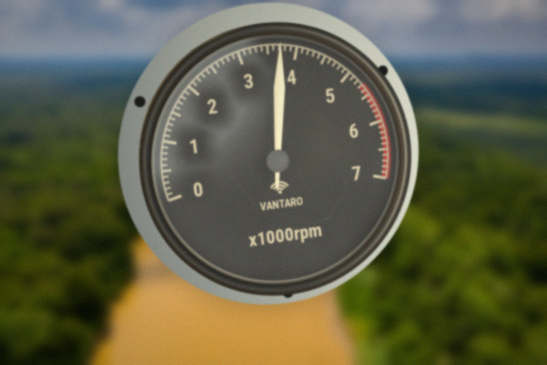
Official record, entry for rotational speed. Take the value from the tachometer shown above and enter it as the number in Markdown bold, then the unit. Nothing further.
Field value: **3700** rpm
